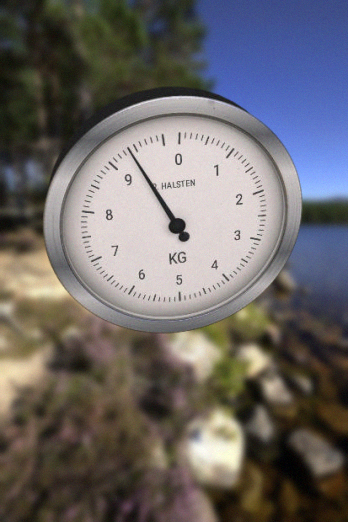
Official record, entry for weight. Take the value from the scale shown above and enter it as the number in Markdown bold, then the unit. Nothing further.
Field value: **9.4** kg
